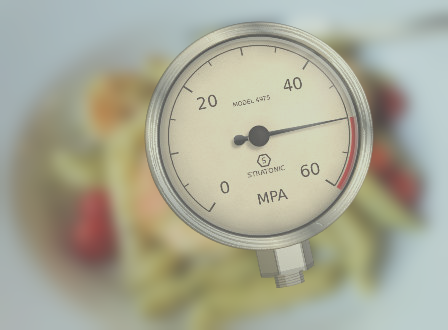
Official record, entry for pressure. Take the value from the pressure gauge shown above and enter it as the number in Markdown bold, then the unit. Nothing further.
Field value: **50** MPa
